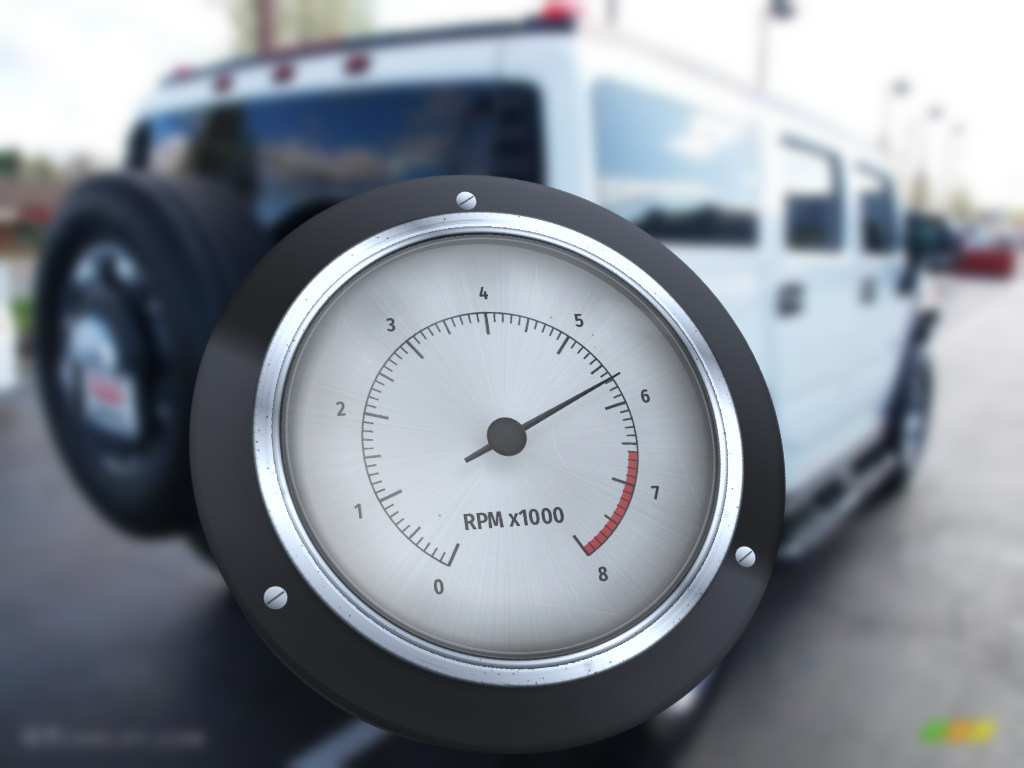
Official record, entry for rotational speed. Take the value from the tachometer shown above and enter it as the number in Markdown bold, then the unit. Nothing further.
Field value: **5700** rpm
